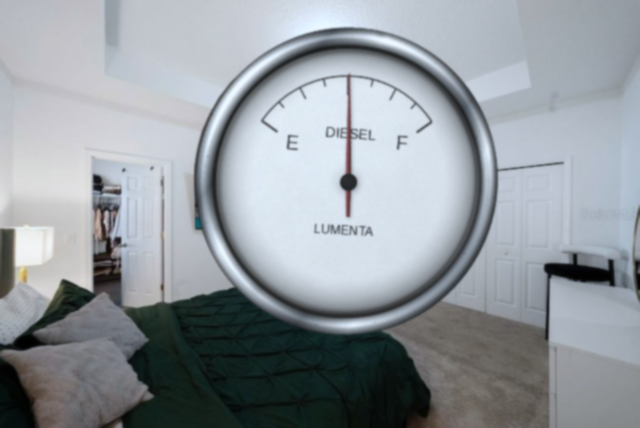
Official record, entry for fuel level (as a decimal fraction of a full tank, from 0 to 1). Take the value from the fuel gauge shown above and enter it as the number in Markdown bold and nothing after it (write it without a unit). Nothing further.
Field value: **0.5**
